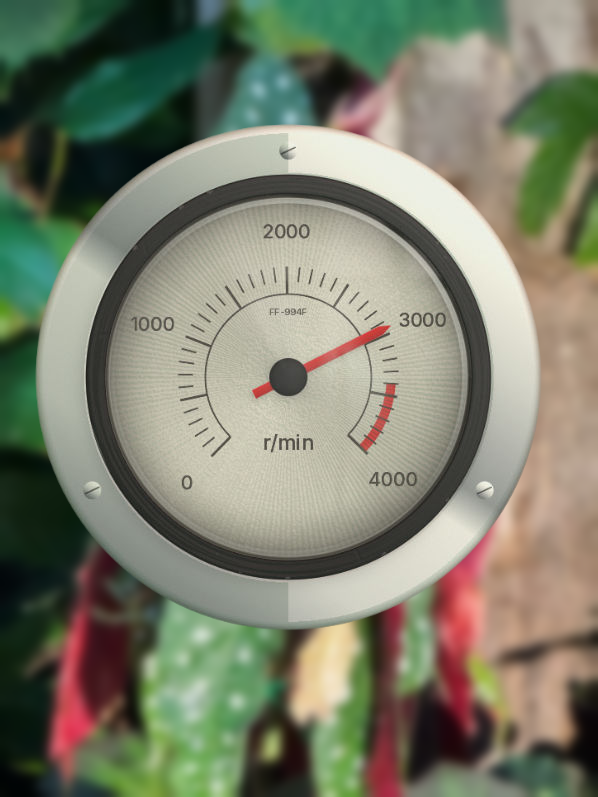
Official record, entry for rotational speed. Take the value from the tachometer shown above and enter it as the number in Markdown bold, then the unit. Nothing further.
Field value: **2950** rpm
